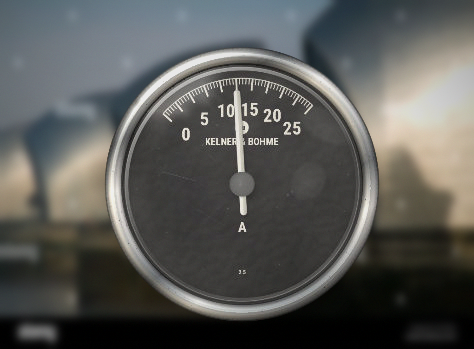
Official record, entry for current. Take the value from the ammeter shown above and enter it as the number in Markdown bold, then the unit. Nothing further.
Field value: **12.5** A
